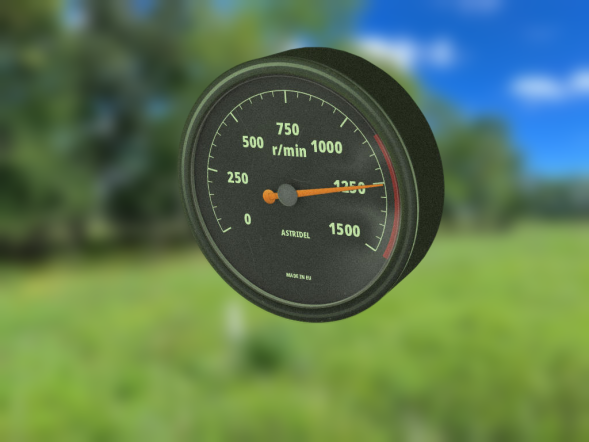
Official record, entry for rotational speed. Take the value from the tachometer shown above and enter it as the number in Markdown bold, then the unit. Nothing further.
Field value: **1250** rpm
